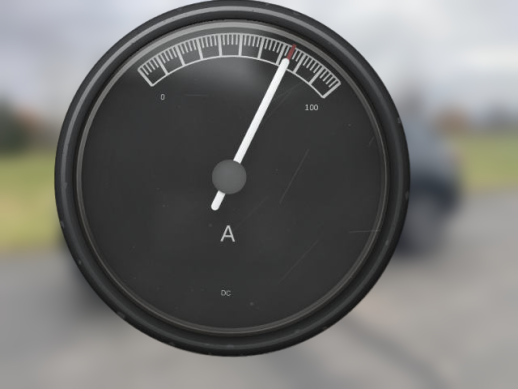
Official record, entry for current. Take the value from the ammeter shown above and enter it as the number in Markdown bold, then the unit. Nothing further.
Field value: **74** A
